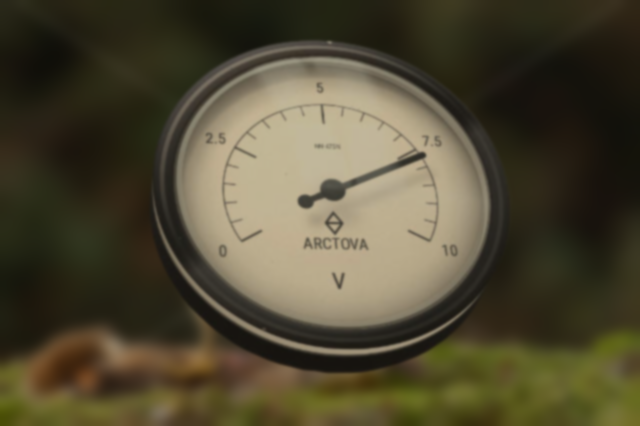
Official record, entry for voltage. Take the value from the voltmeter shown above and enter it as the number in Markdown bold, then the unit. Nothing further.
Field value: **7.75** V
